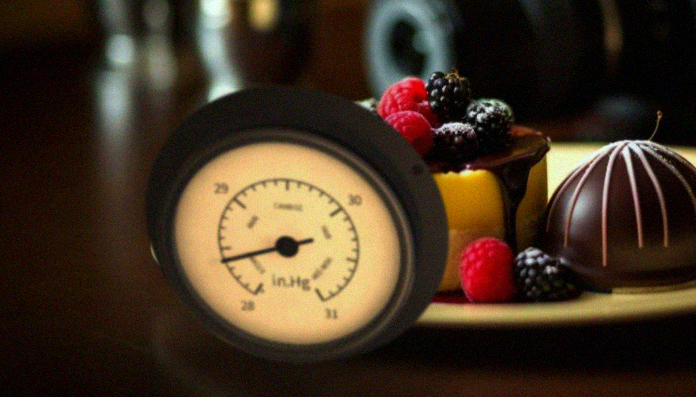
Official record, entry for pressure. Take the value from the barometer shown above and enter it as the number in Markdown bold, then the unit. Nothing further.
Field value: **28.4** inHg
